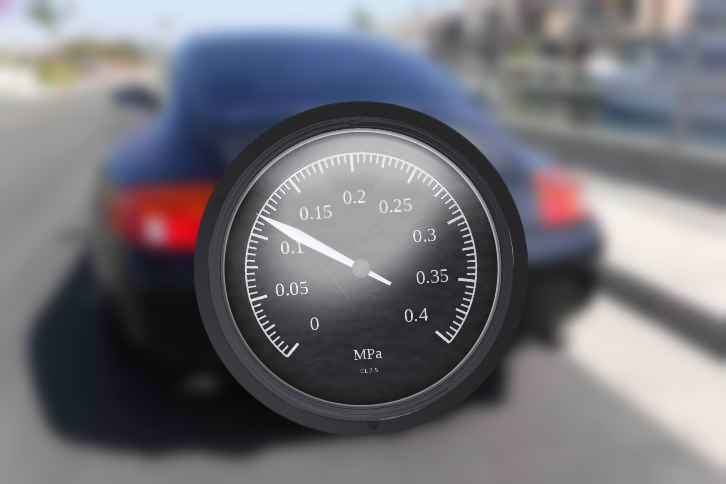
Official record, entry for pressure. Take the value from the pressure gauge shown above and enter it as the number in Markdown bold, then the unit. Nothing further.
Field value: **0.115** MPa
